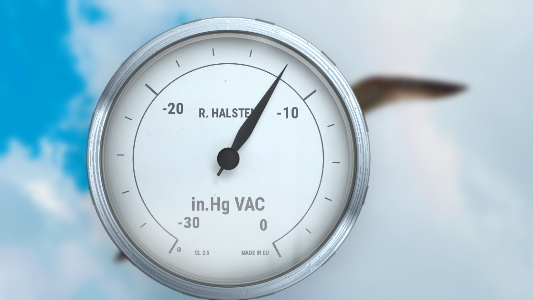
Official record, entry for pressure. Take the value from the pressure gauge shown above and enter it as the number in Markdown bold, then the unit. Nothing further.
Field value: **-12** inHg
